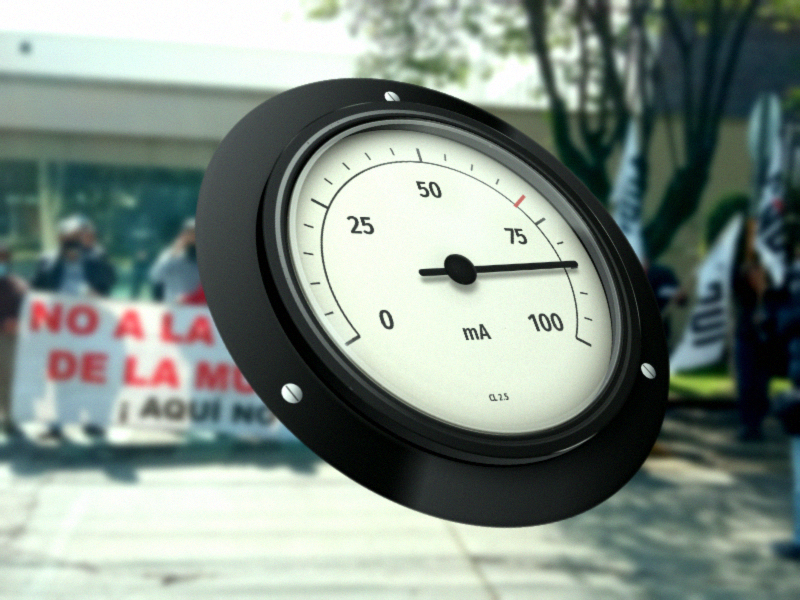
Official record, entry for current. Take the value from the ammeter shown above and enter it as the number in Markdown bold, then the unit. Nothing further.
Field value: **85** mA
